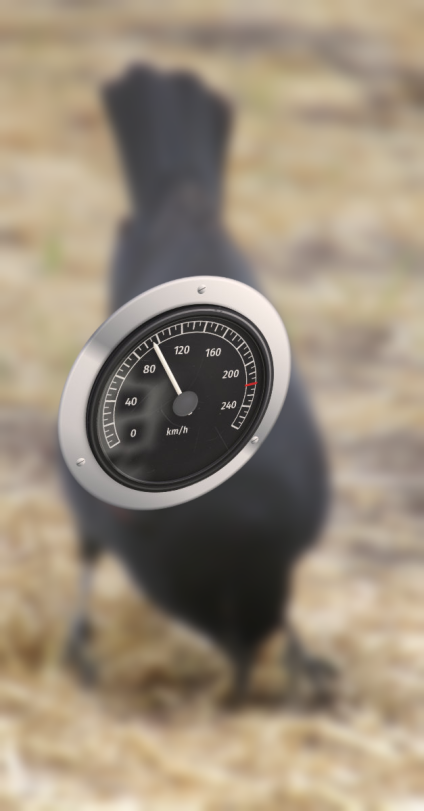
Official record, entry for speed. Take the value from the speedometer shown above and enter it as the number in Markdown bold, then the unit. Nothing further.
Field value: **95** km/h
